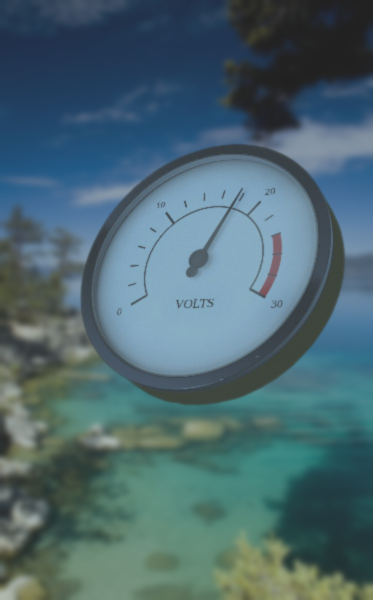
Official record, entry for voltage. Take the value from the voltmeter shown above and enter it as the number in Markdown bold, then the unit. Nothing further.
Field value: **18** V
